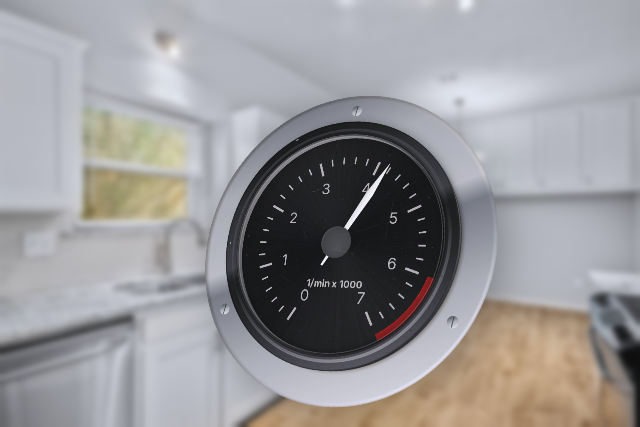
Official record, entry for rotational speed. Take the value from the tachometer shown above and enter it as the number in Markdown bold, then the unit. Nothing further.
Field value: **4200** rpm
